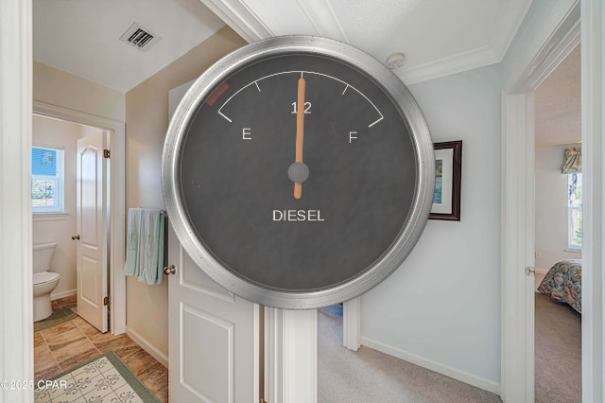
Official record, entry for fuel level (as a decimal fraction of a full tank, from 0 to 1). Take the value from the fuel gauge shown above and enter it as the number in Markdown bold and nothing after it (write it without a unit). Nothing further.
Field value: **0.5**
